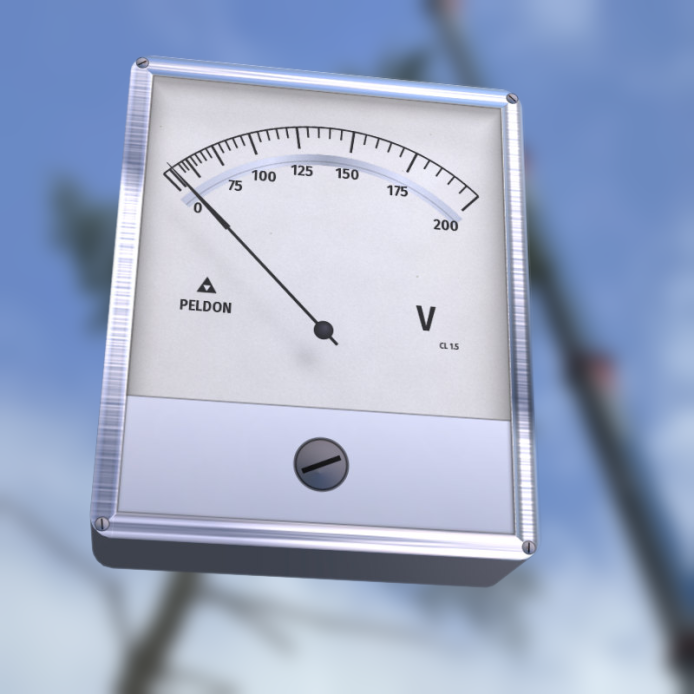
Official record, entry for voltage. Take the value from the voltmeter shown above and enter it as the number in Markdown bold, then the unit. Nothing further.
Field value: **25** V
